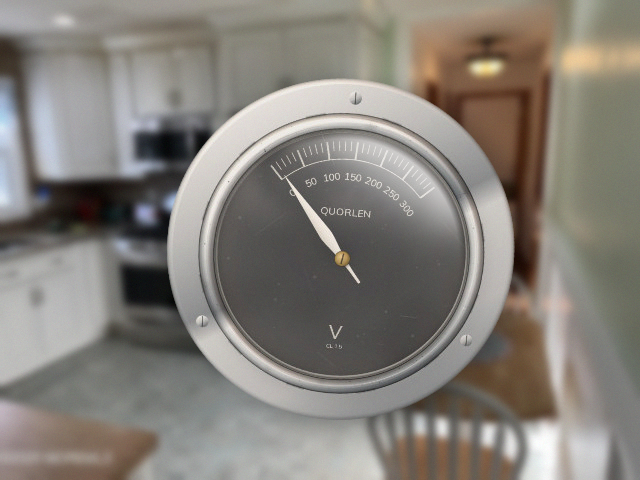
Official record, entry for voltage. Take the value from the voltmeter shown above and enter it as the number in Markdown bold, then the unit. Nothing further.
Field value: **10** V
